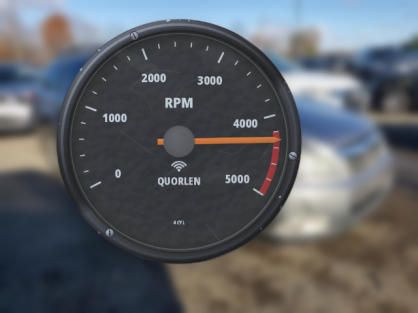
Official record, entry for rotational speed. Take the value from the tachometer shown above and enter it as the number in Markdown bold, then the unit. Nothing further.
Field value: **4300** rpm
